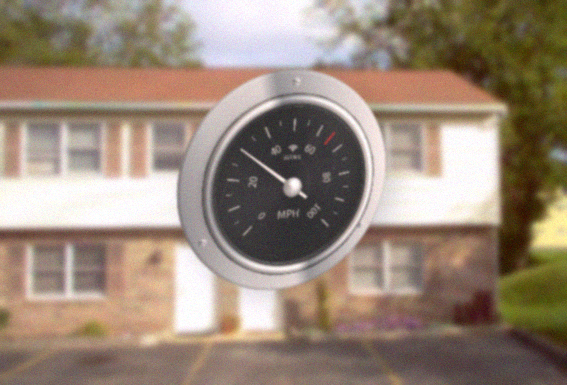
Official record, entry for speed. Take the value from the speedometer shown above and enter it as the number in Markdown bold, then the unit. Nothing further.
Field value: **30** mph
